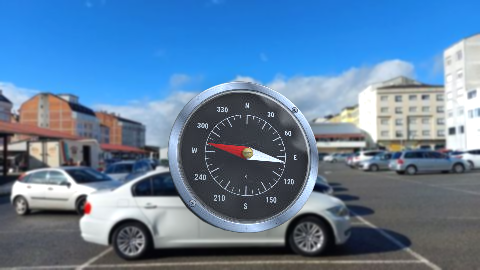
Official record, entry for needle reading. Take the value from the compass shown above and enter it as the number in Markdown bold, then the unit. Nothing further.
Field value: **280** °
